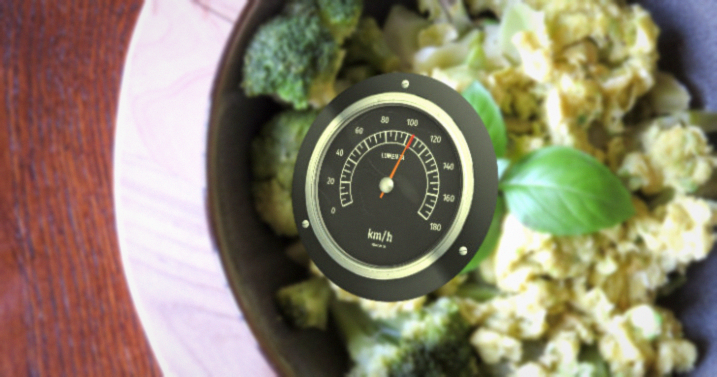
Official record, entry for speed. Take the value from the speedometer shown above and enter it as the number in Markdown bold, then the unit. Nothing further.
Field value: **105** km/h
